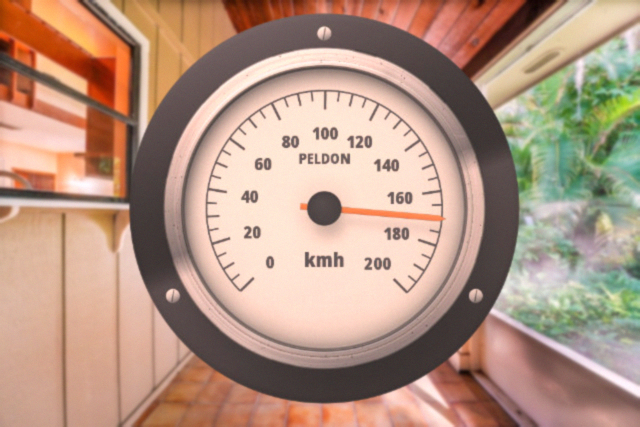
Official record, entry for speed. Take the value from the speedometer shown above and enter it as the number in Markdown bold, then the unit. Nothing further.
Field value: **170** km/h
